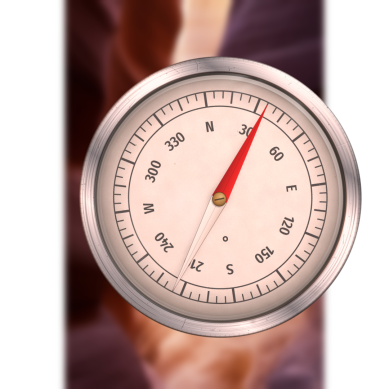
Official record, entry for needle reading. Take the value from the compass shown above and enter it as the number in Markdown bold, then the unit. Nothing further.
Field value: **35** °
